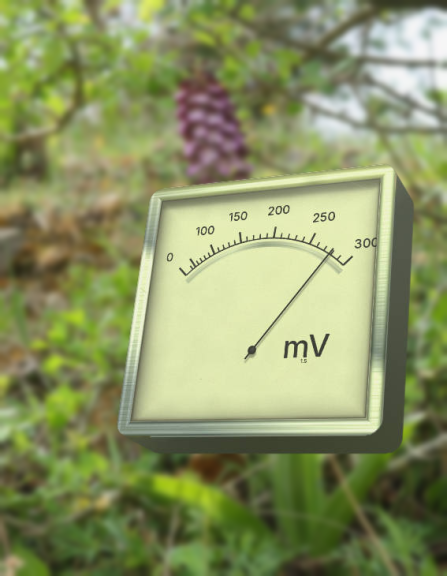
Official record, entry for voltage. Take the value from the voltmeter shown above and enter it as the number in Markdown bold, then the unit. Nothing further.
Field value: **280** mV
